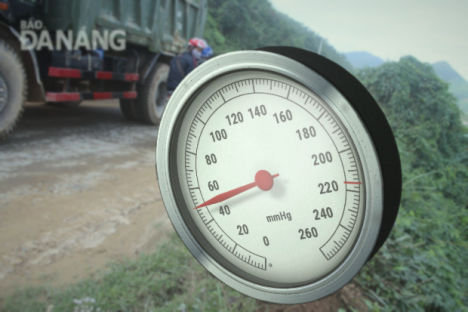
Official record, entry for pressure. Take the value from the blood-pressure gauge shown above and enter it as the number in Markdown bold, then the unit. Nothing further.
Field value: **50** mmHg
